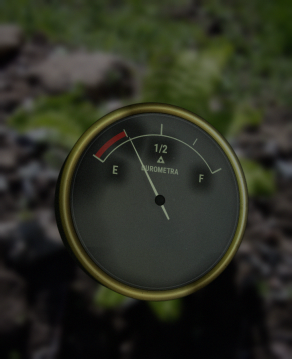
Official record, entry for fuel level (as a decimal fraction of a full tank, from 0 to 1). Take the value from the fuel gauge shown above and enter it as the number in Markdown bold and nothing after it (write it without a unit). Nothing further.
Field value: **0.25**
